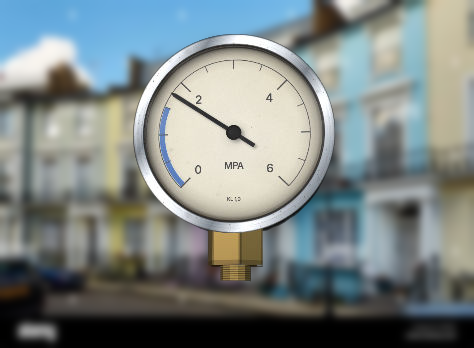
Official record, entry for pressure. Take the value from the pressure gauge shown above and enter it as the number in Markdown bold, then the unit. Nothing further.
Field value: **1.75** MPa
